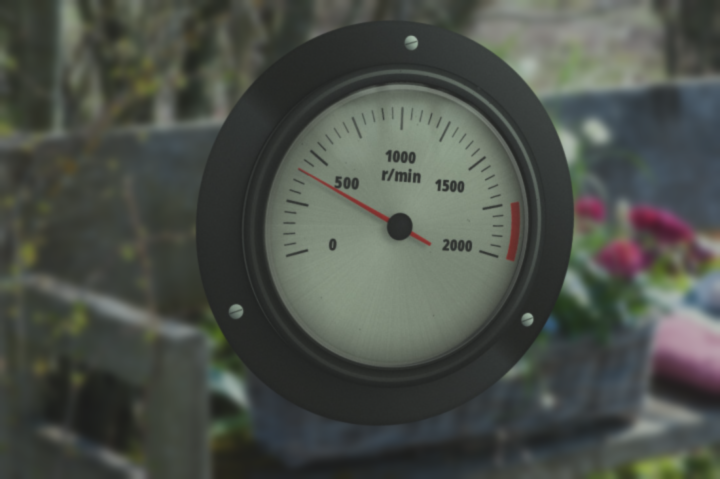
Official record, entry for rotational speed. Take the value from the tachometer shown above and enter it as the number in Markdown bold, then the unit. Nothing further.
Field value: **400** rpm
